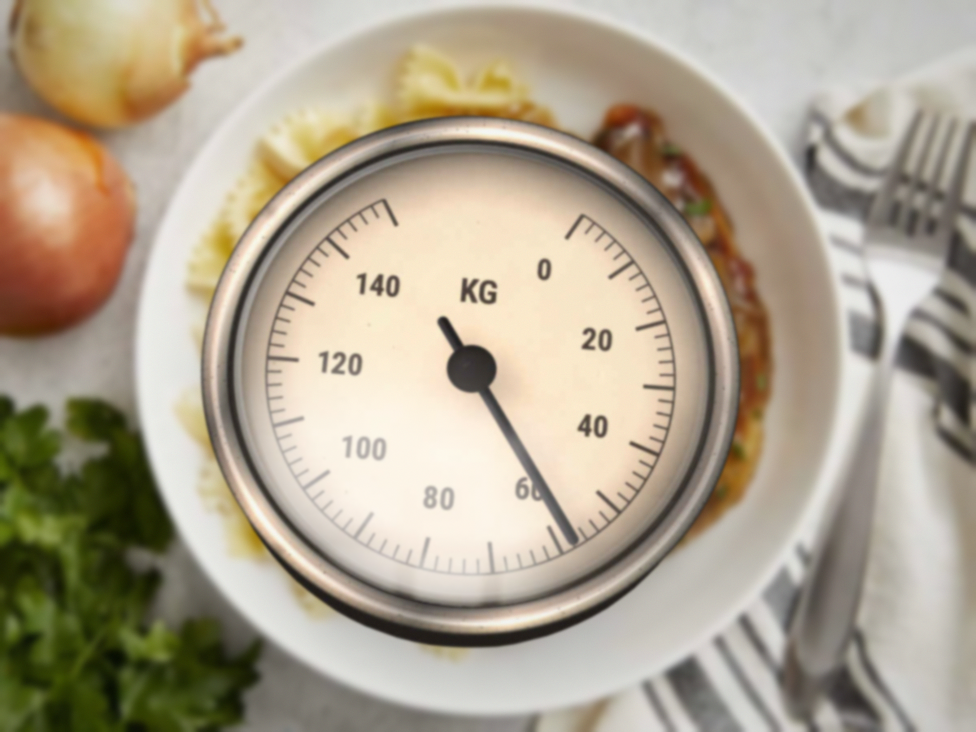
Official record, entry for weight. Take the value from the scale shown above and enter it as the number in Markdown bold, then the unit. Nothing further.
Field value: **58** kg
